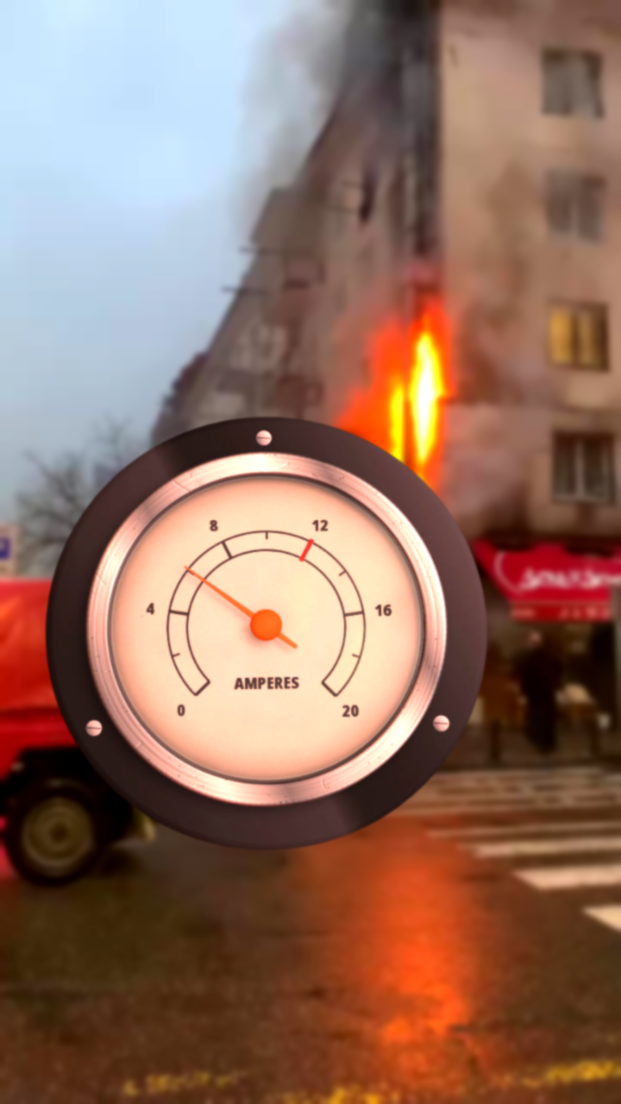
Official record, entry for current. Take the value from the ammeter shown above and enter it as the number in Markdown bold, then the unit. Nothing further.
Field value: **6** A
